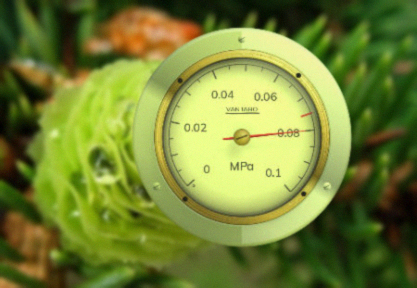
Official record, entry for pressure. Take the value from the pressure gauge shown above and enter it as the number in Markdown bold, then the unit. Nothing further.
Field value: **0.08** MPa
